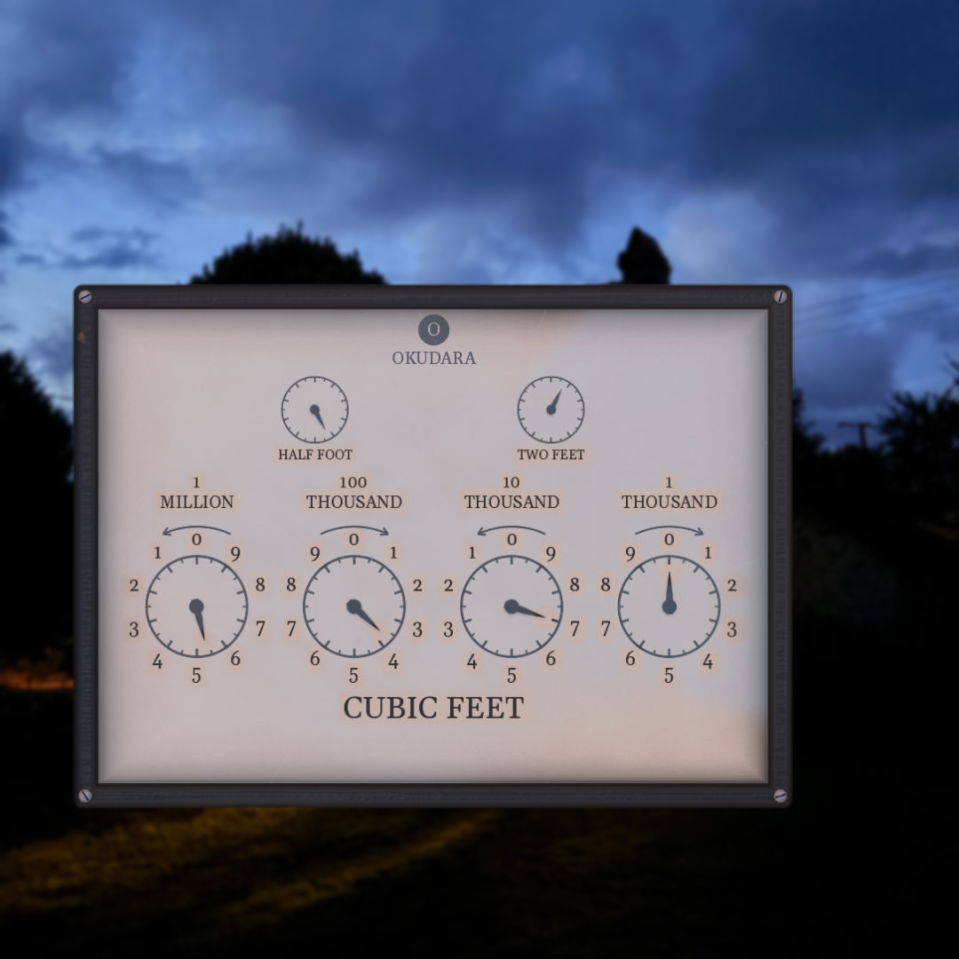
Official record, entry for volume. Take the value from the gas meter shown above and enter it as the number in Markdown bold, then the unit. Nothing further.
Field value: **537000** ft³
